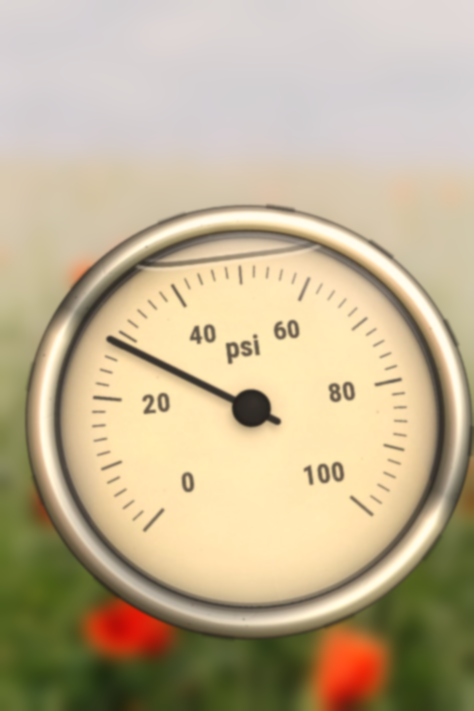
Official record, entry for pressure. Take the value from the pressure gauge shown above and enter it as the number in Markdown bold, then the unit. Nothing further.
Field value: **28** psi
